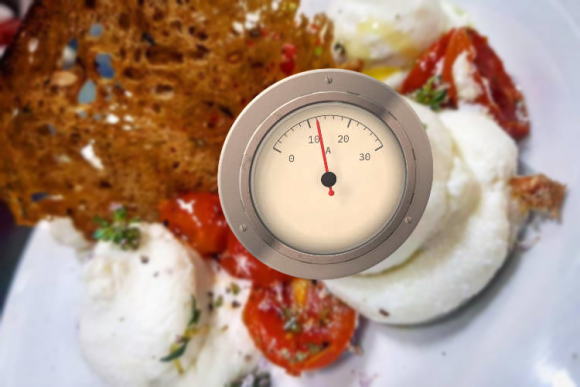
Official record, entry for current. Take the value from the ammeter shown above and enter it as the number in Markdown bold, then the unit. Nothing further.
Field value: **12** A
